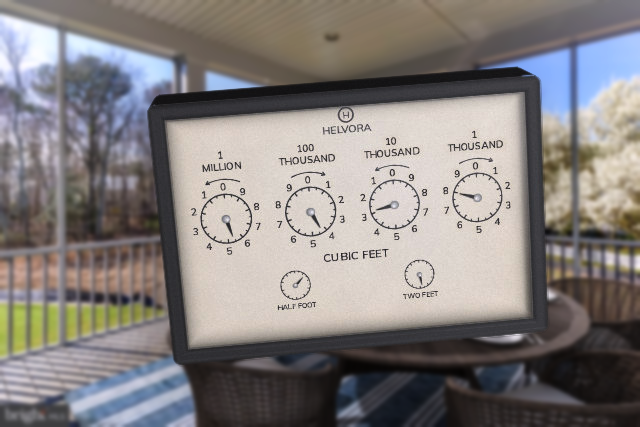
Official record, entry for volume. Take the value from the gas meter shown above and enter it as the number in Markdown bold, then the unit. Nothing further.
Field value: **542800** ft³
